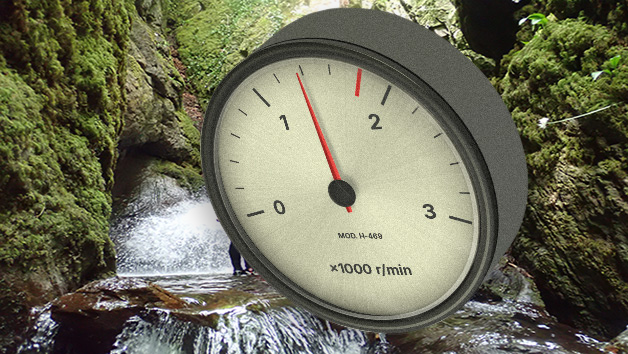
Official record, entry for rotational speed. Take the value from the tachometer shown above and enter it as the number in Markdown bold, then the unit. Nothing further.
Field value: **1400** rpm
